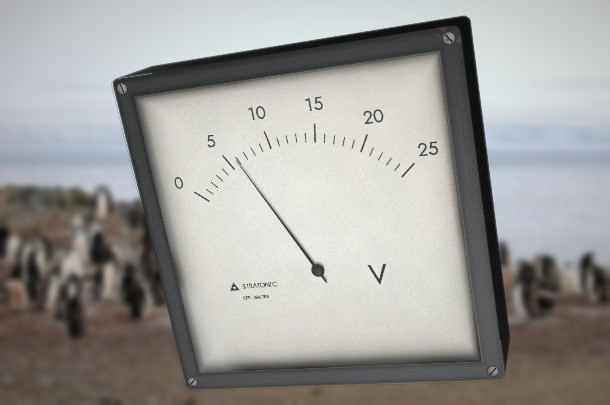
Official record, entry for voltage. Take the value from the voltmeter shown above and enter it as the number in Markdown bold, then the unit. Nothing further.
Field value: **6** V
